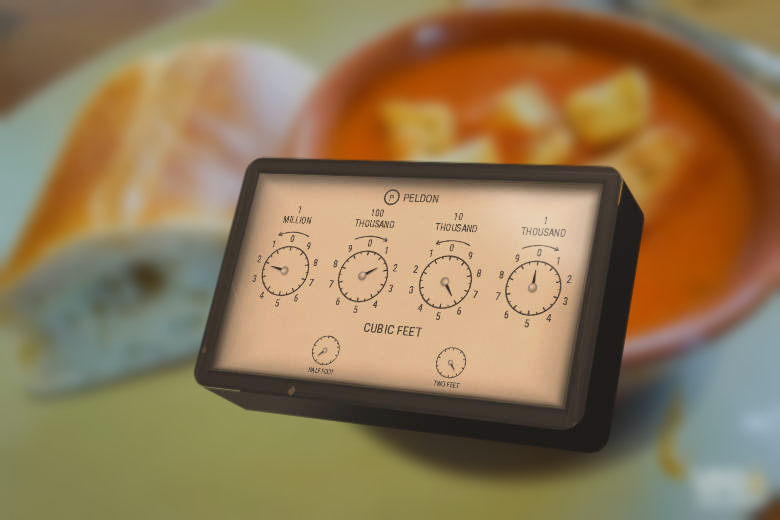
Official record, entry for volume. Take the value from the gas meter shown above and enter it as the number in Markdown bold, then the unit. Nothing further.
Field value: **216000** ft³
